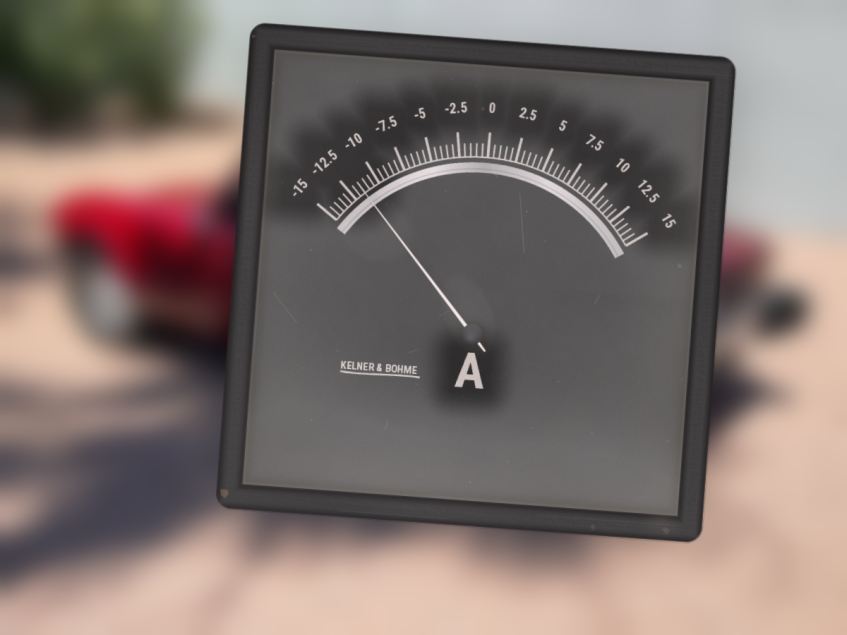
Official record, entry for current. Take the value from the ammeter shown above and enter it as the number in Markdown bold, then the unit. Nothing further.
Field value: **-11.5** A
